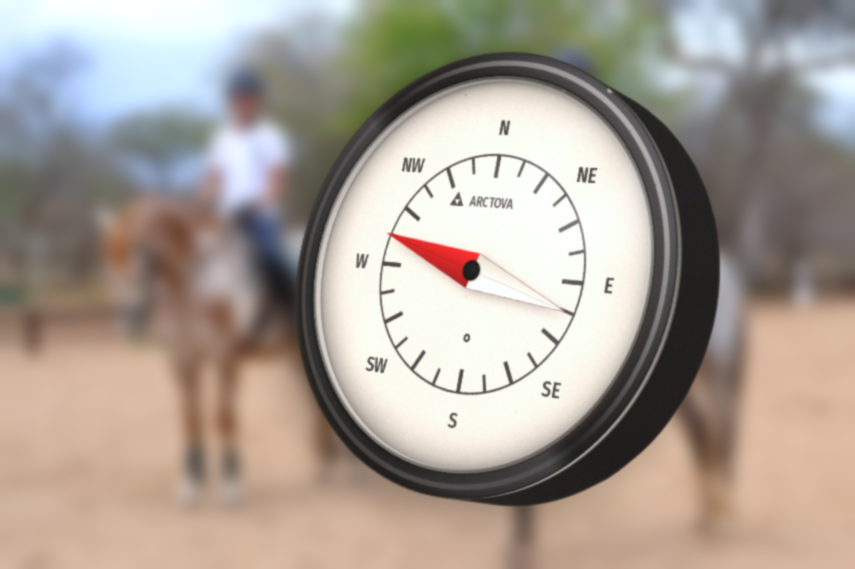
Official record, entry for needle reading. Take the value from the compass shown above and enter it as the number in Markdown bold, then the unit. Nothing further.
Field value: **285** °
